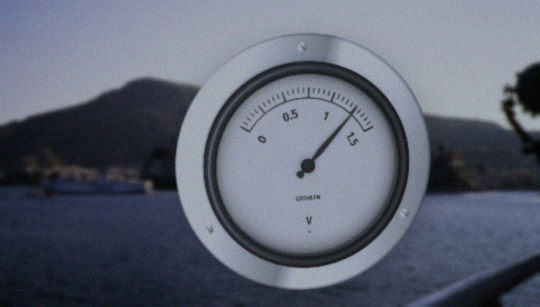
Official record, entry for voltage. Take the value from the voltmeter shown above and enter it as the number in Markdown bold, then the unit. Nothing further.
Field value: **1.25** V
